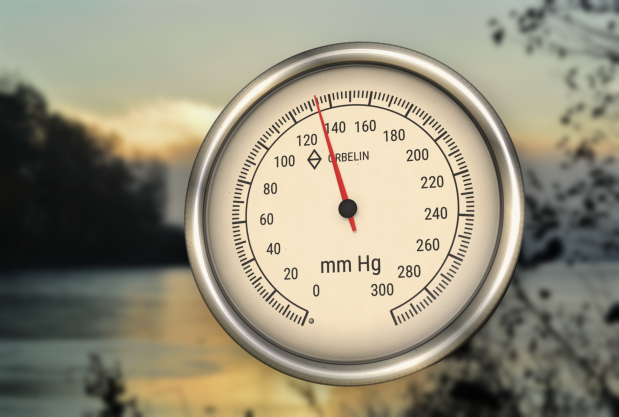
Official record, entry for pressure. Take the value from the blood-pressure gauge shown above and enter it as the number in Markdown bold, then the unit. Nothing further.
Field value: **134** mmHg
